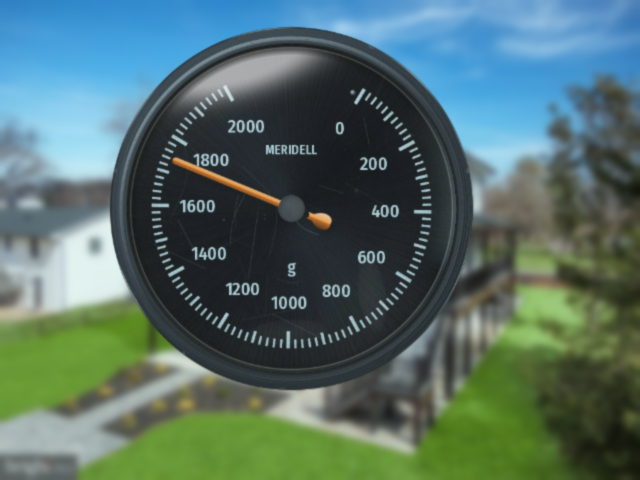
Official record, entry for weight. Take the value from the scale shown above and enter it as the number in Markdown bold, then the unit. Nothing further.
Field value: **1740** g
